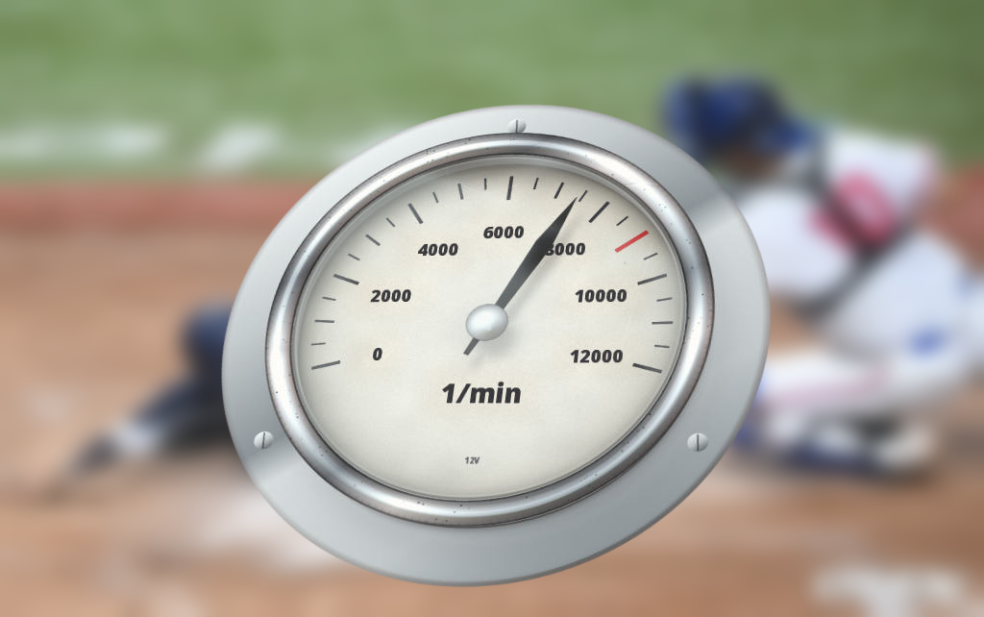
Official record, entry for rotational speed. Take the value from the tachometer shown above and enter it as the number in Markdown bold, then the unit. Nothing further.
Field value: **7500** rpm
